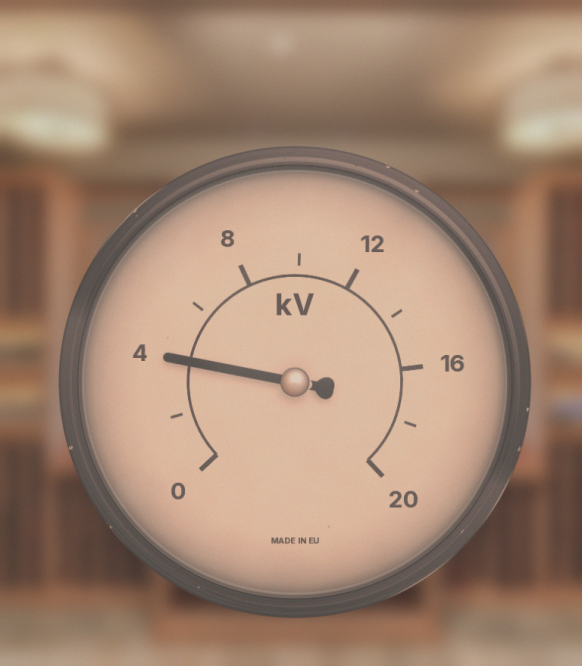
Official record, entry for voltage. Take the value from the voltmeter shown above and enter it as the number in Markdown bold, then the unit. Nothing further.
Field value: **4** kV
